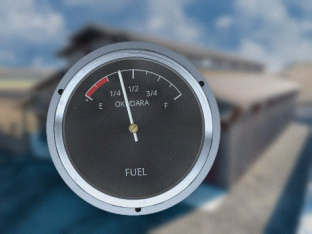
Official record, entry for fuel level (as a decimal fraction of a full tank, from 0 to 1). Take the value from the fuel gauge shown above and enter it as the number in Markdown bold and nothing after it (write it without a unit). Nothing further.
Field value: **0.375**
